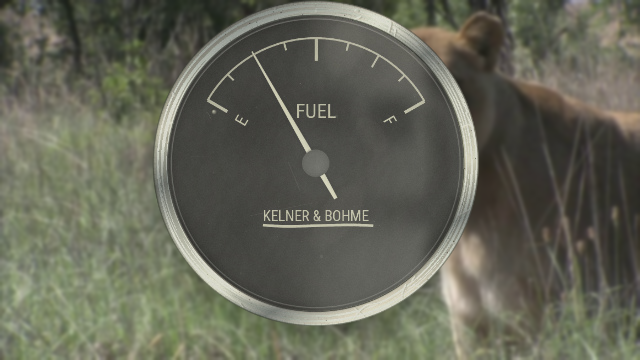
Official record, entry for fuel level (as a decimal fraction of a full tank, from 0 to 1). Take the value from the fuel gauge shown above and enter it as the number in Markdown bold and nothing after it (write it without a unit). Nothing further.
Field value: **0.25**
